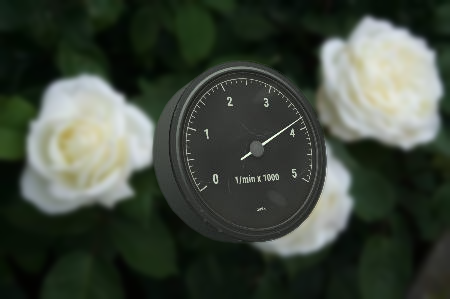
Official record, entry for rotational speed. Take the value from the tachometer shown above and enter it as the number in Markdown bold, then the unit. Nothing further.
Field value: **3800** rpm
